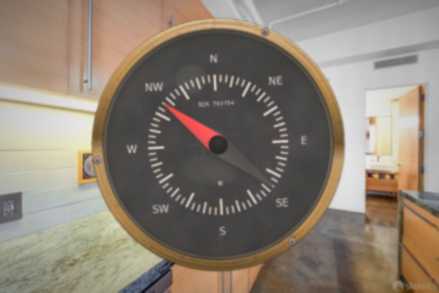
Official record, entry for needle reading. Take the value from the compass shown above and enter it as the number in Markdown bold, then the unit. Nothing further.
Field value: **310** °
